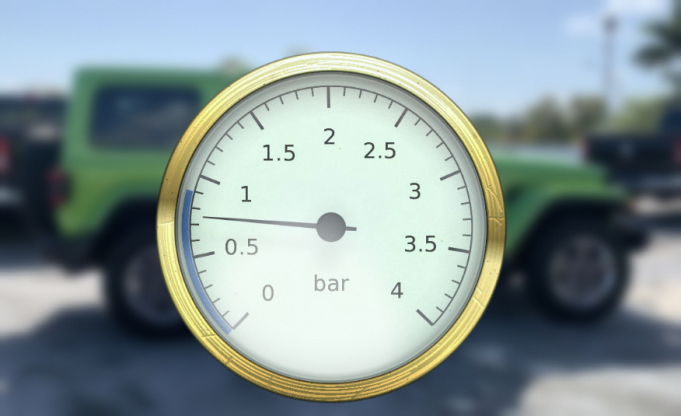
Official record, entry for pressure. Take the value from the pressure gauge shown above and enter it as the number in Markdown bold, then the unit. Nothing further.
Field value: **0.75** bar
